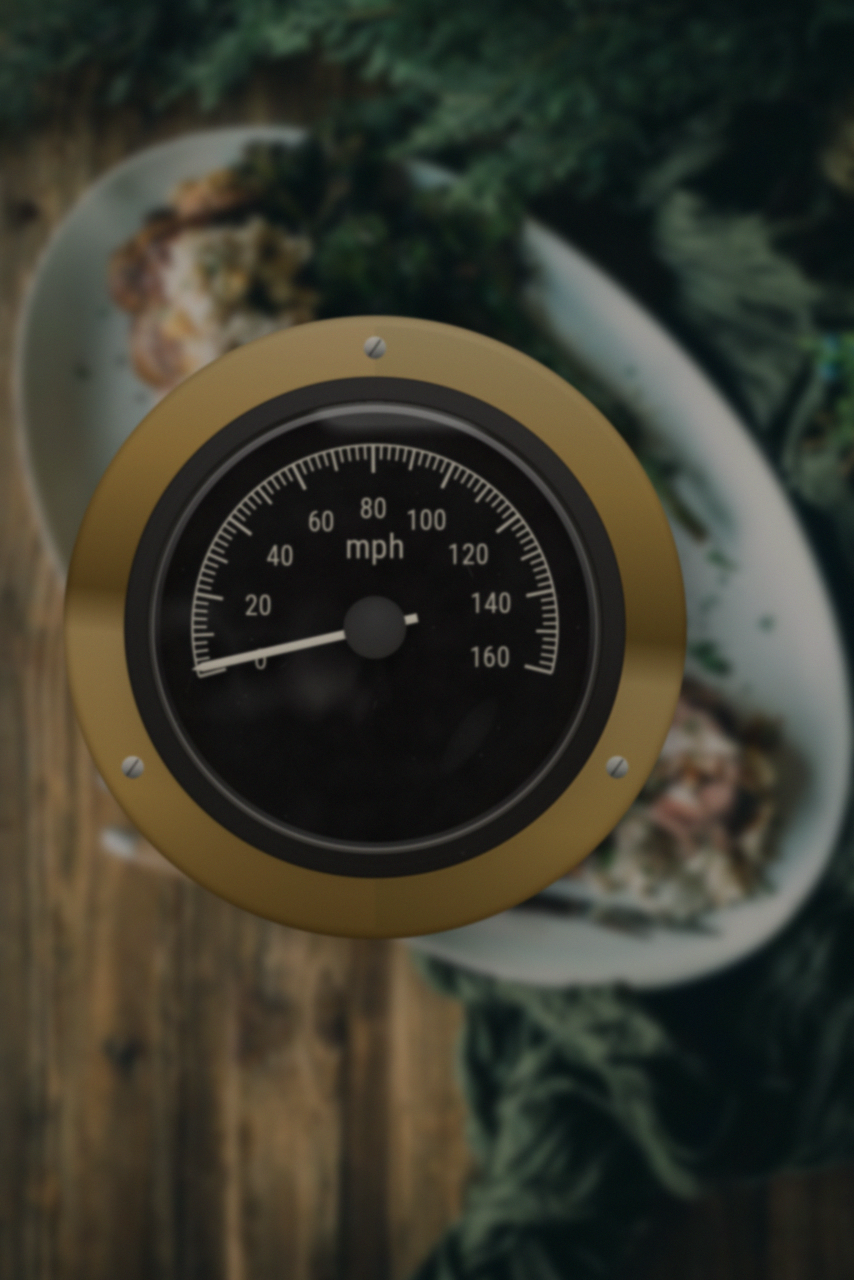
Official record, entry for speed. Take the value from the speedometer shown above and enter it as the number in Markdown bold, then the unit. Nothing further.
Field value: **2** mph
